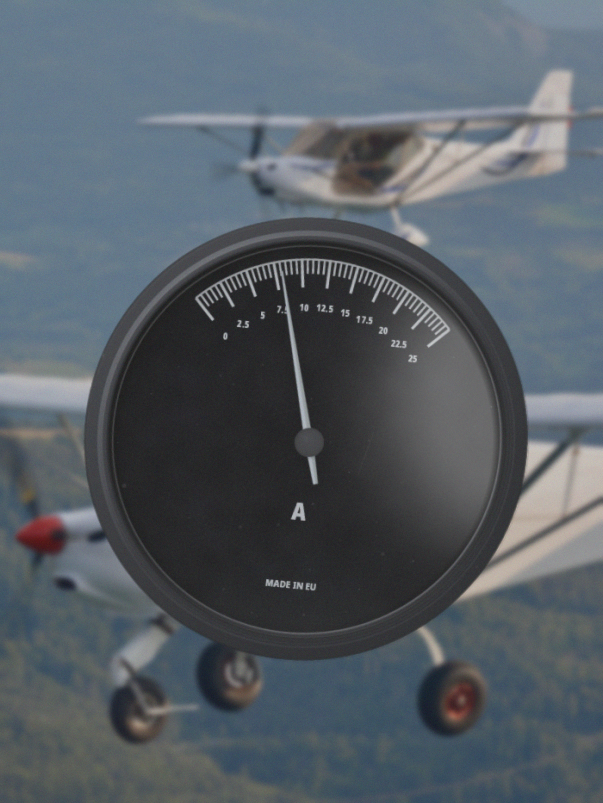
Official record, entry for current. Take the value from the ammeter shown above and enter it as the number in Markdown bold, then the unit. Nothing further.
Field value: **8** A
